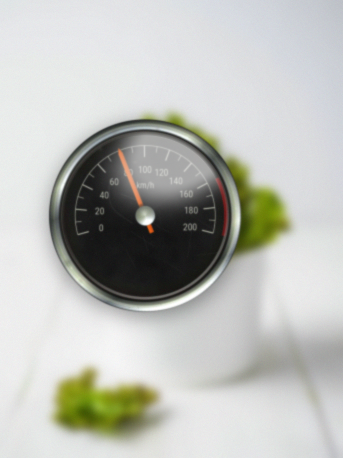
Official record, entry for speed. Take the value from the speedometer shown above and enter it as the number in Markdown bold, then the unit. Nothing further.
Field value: **80** km/h
